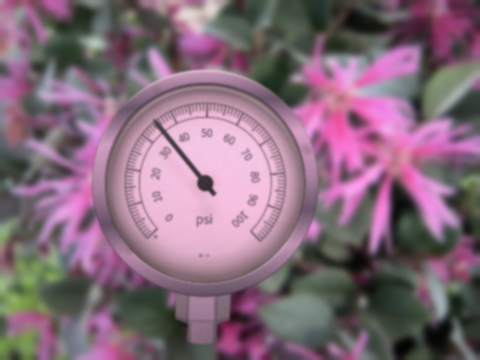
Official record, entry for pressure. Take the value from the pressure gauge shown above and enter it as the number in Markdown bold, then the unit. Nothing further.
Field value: **35** psi
